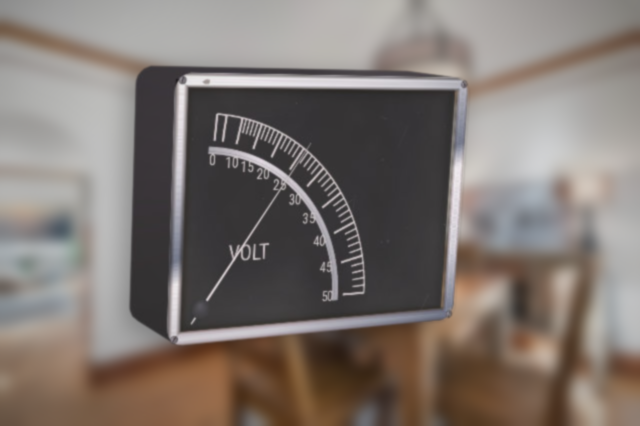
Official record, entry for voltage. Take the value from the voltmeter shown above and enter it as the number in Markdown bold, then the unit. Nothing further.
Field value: **25** V
